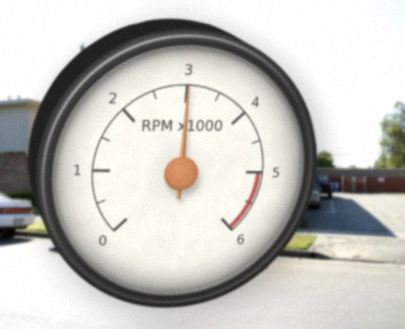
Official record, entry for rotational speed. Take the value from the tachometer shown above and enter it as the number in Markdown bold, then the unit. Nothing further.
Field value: **3000** rpm
